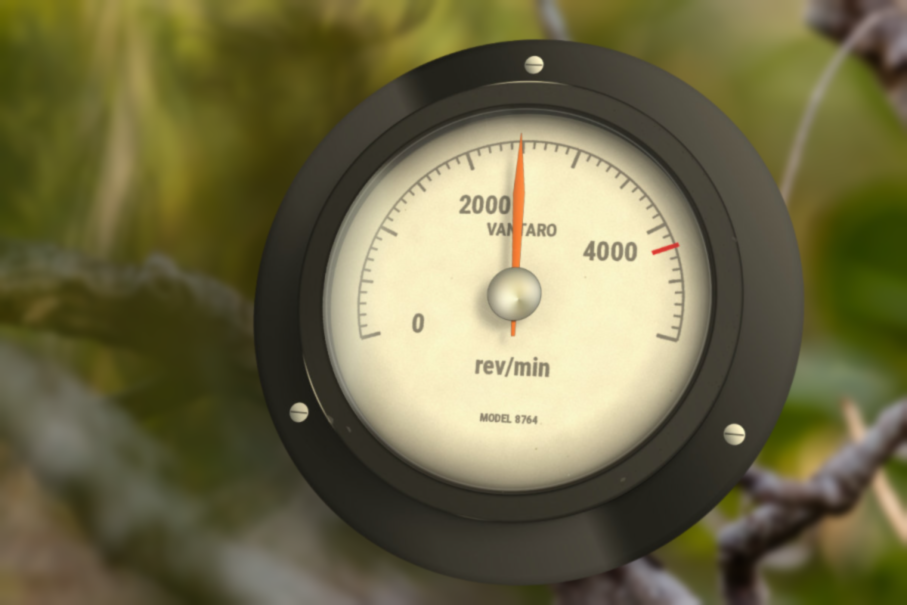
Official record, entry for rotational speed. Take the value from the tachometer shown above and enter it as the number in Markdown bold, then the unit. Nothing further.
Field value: **2500** rpm
